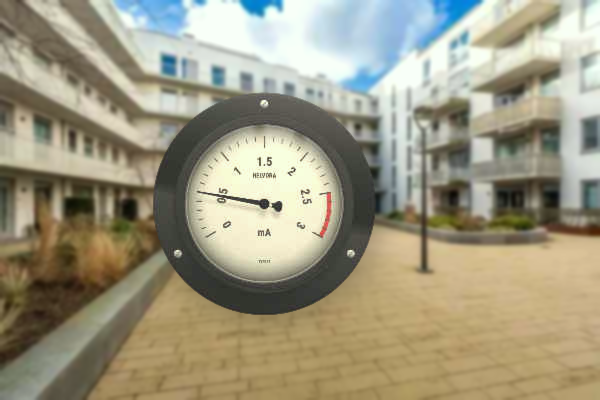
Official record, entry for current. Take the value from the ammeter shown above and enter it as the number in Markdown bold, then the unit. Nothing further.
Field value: **0.5** mA
